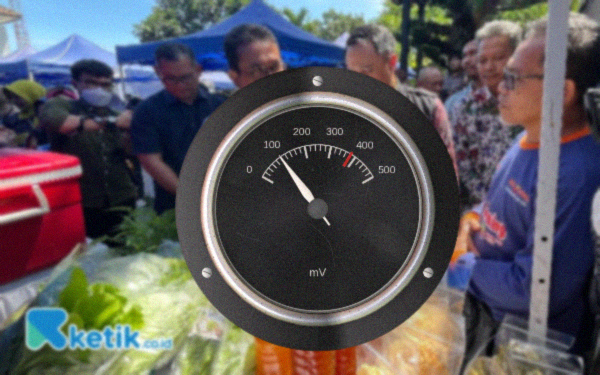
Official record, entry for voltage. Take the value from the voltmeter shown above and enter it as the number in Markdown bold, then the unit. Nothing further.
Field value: **100** mV
